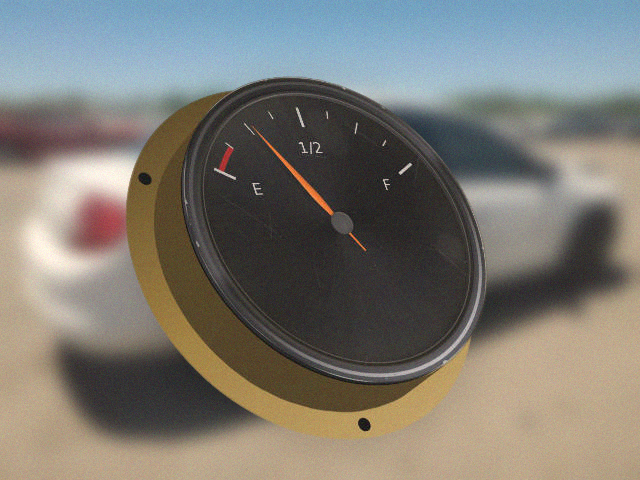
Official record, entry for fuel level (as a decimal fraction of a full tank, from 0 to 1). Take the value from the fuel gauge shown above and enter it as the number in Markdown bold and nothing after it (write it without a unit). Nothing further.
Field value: **0.25**
